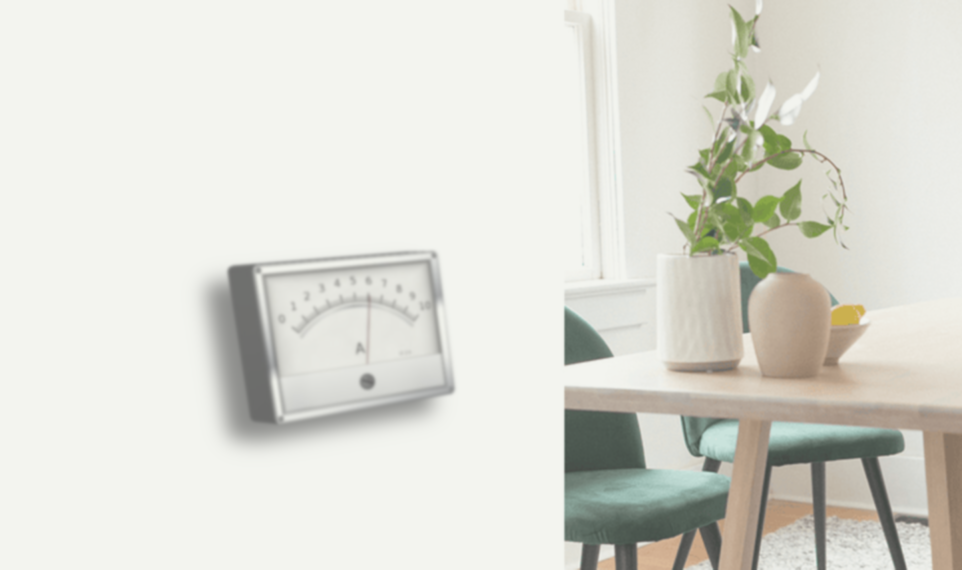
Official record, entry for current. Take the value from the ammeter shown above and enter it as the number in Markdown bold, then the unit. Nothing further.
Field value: **6** A
